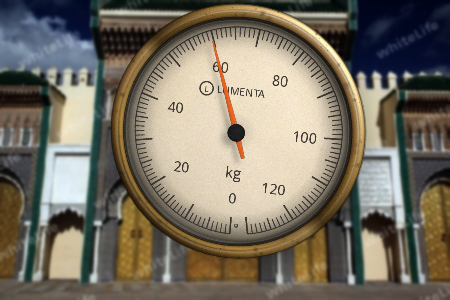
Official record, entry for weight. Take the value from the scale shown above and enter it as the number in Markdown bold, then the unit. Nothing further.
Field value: **60** kg
